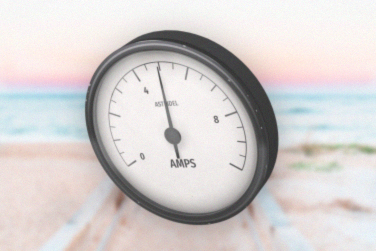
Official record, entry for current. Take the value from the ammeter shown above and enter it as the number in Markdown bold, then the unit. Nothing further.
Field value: **5** A
